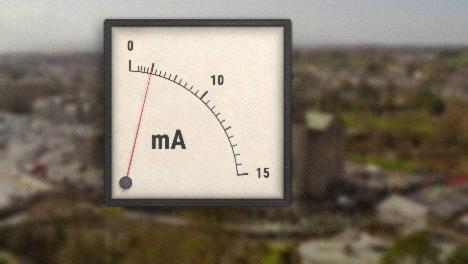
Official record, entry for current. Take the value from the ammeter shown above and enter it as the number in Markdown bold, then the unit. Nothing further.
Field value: **5** mA
